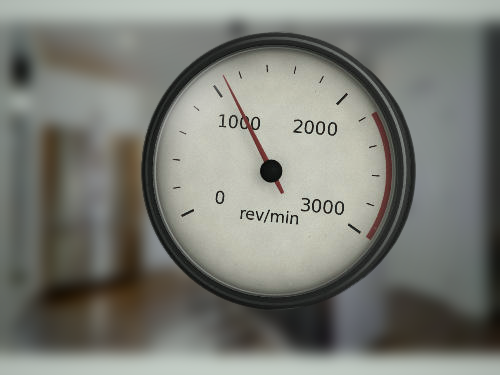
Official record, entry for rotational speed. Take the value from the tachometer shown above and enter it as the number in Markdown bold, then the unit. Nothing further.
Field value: **1100** rpm
